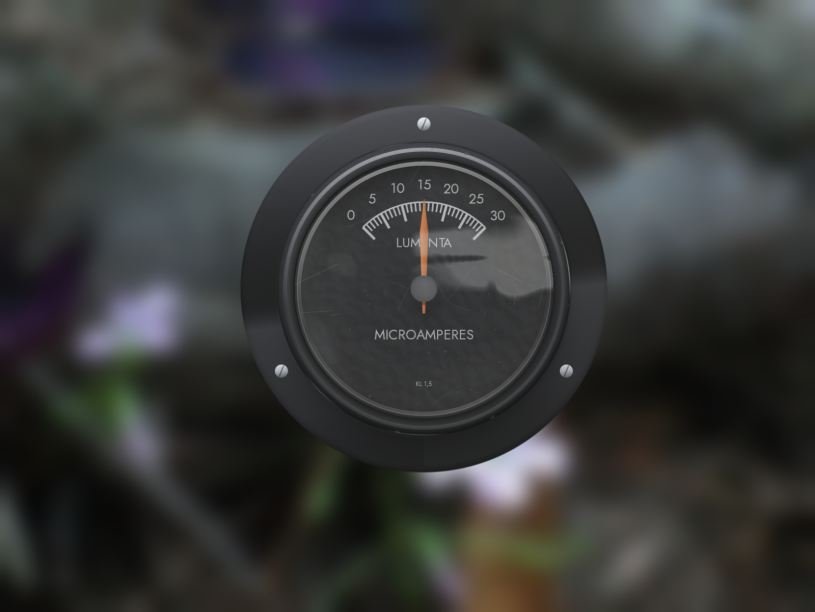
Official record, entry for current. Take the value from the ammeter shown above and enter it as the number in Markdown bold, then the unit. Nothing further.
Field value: **15** µA
